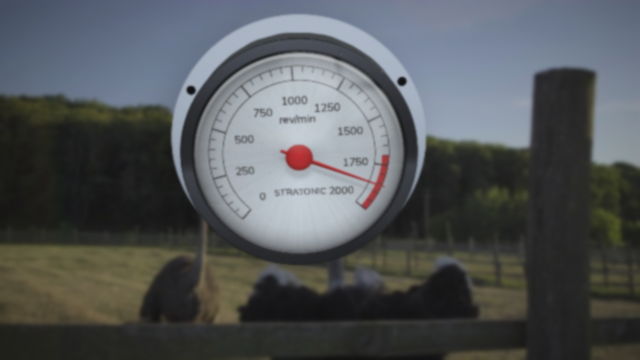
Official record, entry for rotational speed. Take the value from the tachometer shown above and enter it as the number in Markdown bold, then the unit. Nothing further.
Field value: **1850** rpm
